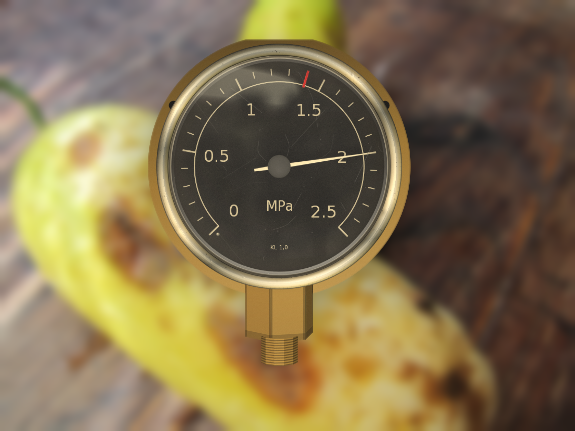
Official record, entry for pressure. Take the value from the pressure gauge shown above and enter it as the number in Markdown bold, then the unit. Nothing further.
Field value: **2** MPa
